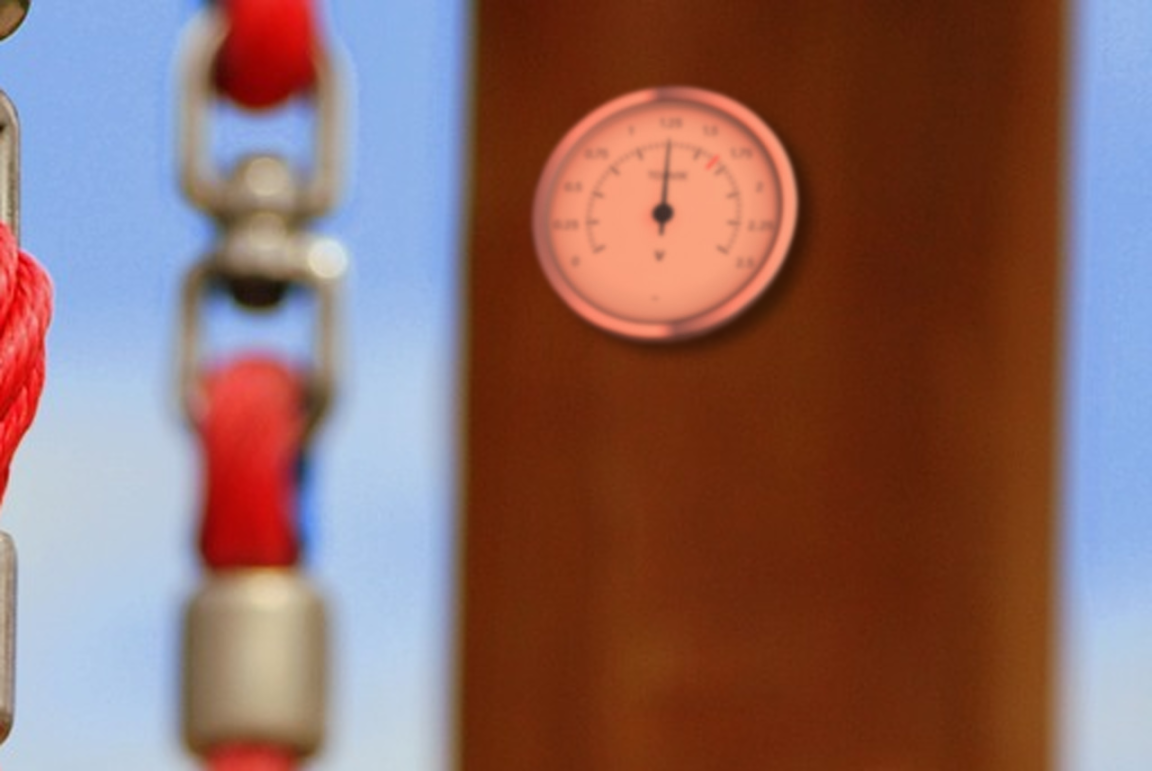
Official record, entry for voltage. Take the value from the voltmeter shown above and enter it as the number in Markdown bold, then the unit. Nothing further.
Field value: **1.25** V
